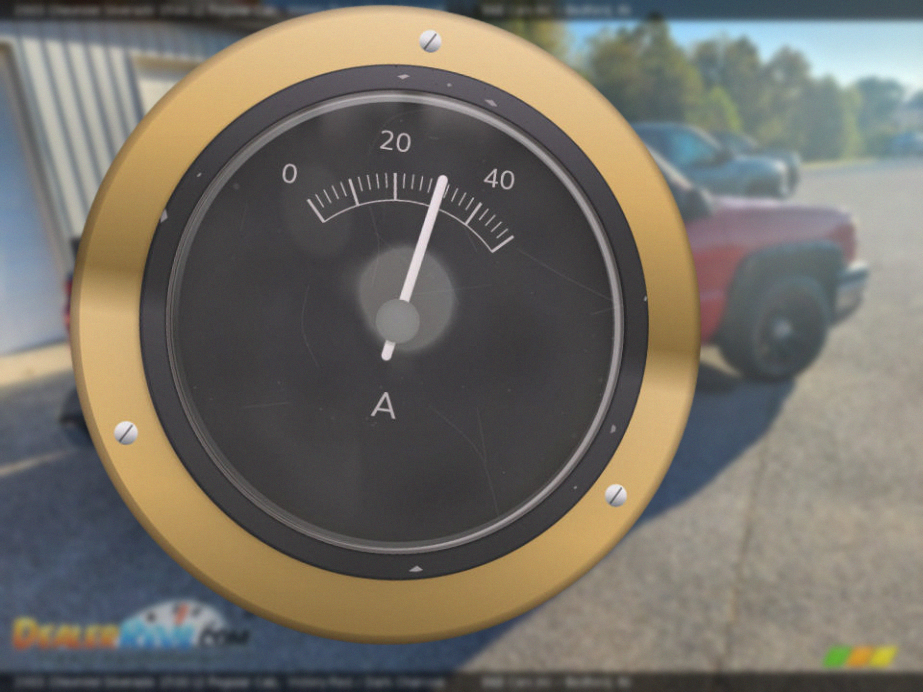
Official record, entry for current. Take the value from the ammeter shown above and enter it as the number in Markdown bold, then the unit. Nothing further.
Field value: **30** A
